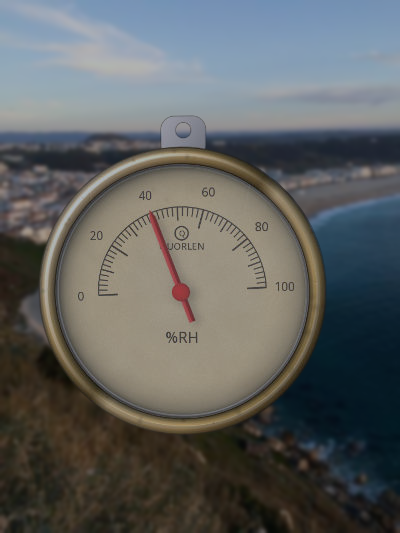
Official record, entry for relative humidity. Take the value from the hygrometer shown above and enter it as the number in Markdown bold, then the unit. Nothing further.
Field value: **40** %
